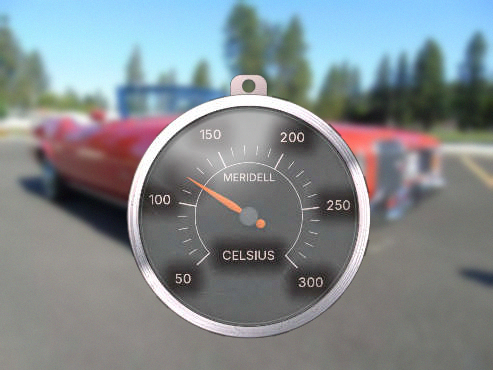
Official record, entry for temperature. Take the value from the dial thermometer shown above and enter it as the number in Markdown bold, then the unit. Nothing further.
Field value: **120** °C
